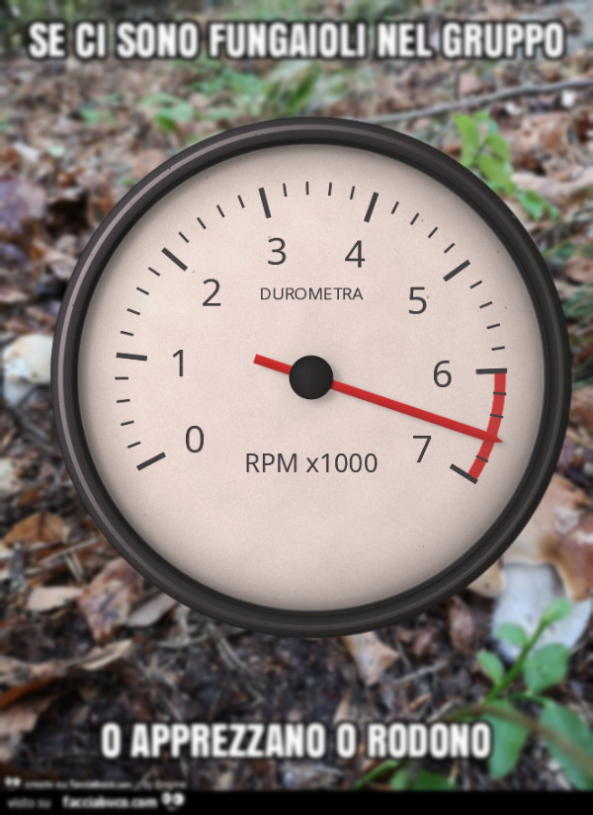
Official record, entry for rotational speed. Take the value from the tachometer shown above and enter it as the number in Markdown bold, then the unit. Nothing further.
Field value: **6600** rpm
